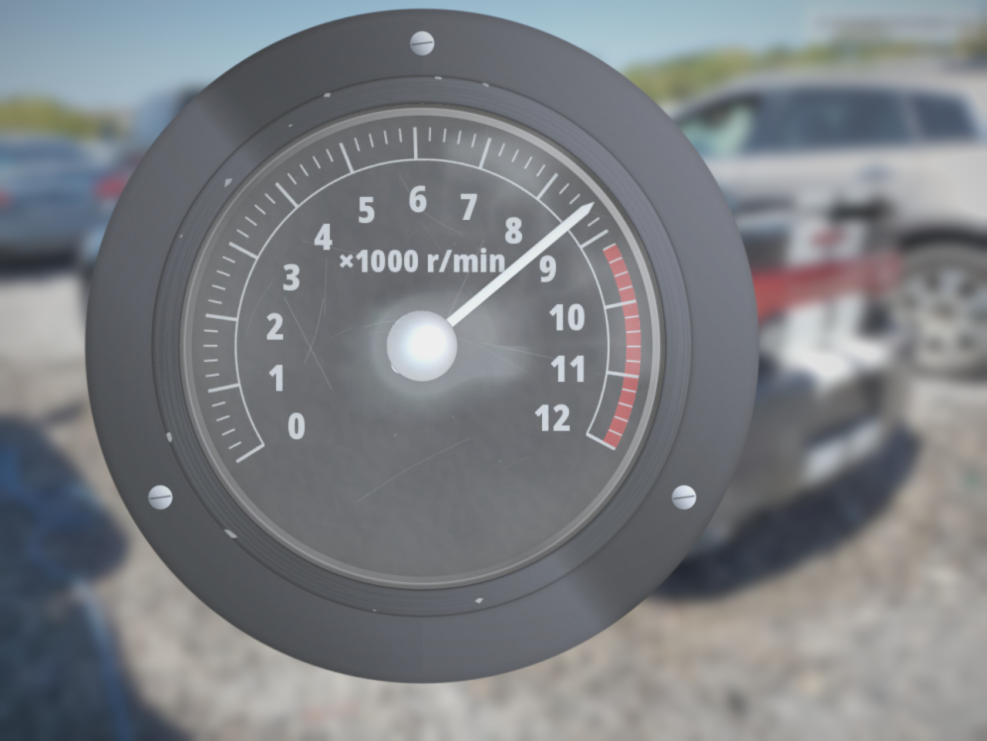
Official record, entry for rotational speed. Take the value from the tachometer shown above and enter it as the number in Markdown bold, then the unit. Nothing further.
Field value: **8600** rpm
